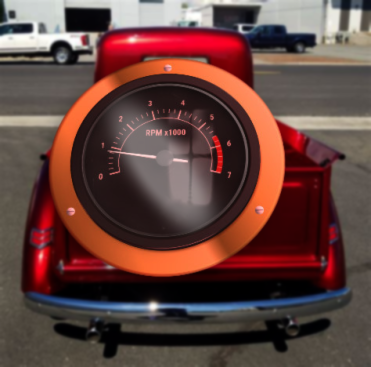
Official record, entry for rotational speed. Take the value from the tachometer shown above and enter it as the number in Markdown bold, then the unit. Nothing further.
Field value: **800** rpm
